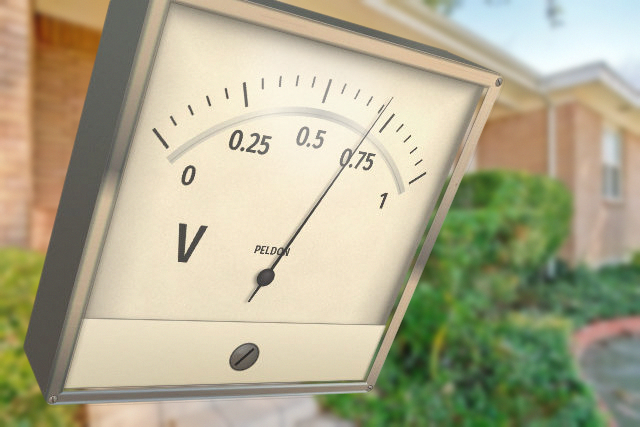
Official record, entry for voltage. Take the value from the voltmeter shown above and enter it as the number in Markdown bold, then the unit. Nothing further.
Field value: **0.7** V
